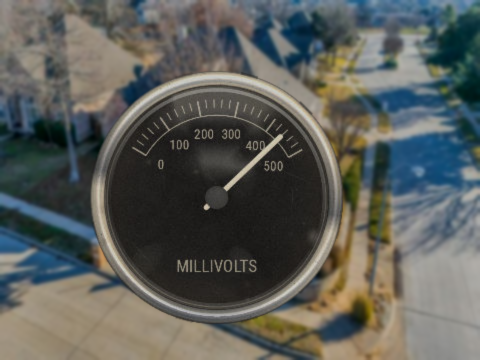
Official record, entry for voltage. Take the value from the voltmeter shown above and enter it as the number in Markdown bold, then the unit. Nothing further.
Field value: **440** mV
